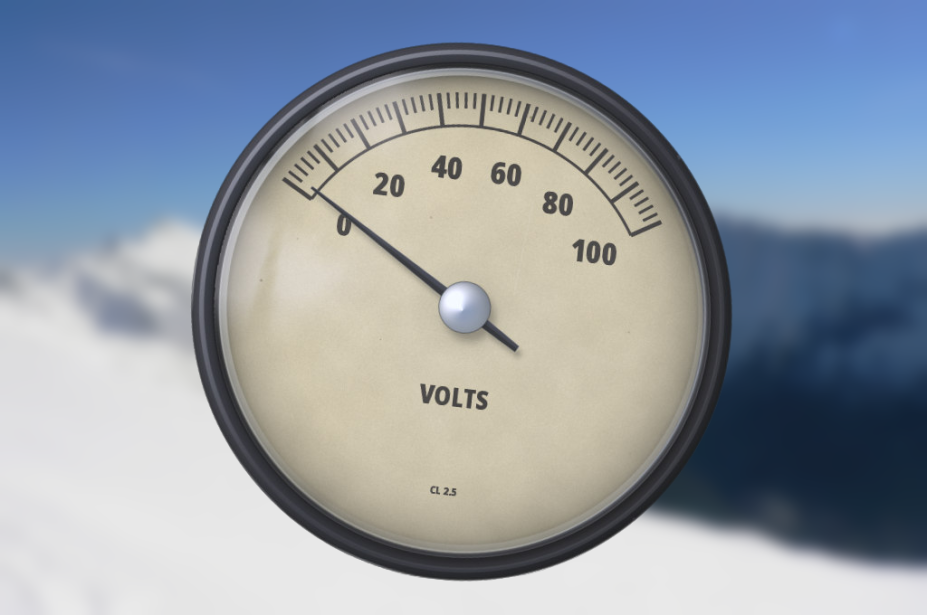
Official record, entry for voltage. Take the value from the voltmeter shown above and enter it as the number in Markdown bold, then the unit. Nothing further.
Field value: **2** V
